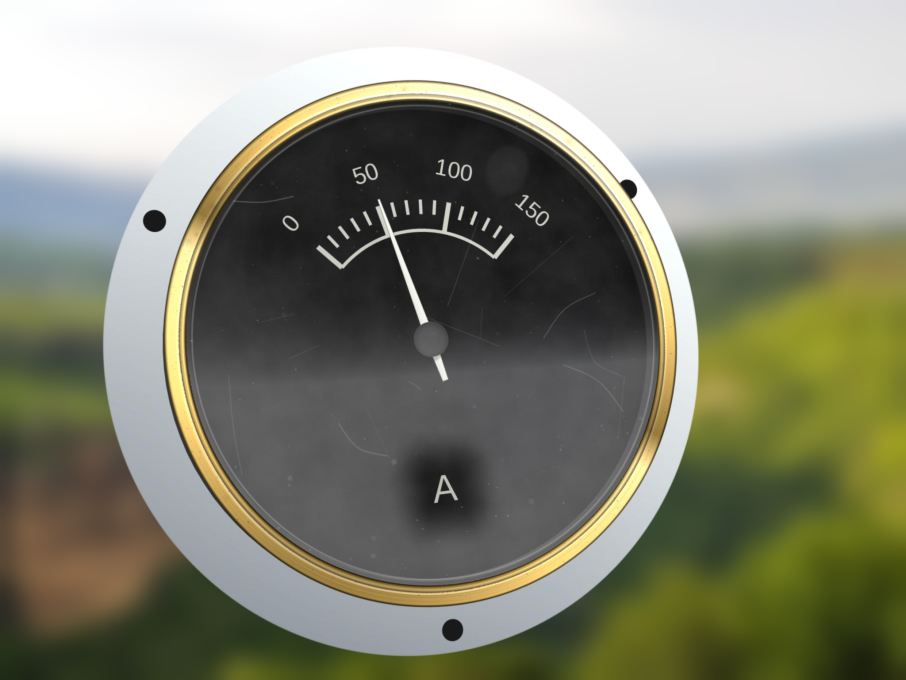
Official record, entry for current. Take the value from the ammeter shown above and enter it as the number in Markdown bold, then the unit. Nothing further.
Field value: **50** A
